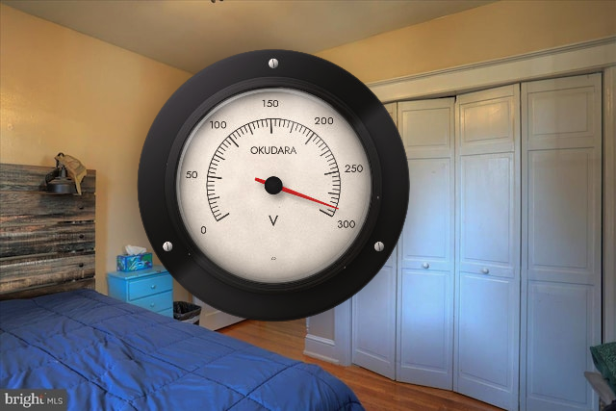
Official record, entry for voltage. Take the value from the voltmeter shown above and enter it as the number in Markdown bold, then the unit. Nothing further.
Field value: **290** V
